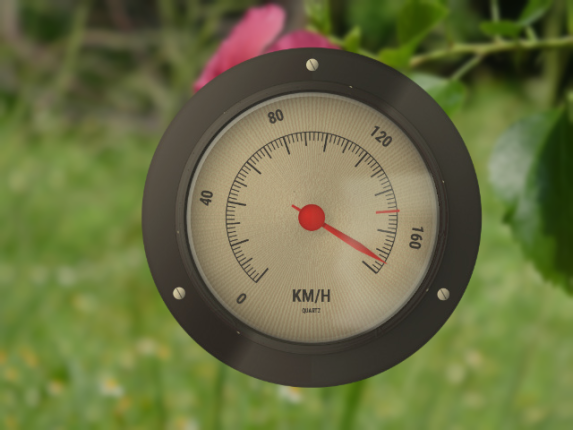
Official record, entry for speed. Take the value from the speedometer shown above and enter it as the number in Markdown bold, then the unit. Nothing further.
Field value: **174** km/h
